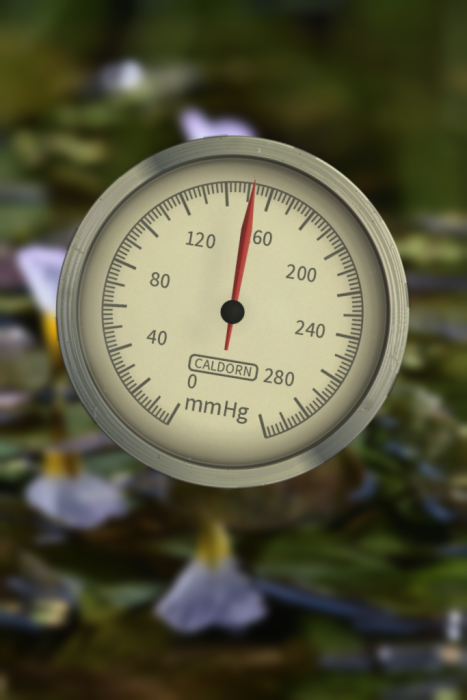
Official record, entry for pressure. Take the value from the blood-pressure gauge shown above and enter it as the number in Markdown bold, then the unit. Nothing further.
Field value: **152** mmHg
